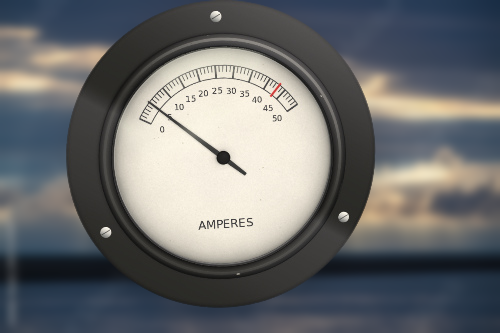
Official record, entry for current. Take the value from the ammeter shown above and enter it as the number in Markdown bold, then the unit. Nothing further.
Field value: **5** A
